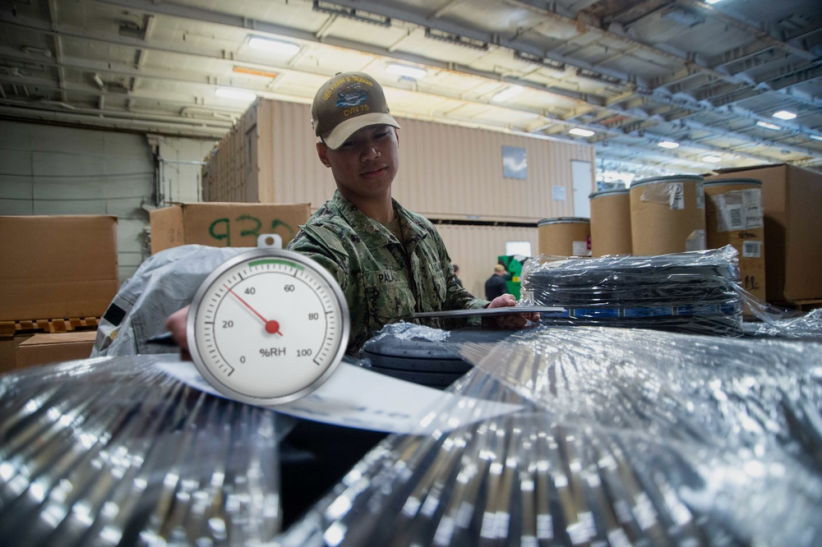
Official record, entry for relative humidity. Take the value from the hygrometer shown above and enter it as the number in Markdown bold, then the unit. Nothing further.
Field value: **34** %
